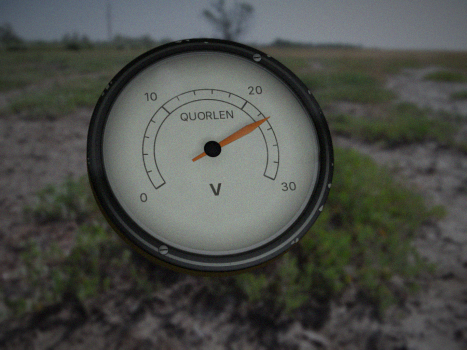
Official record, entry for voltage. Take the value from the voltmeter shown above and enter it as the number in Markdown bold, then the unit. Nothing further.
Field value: **23** V
